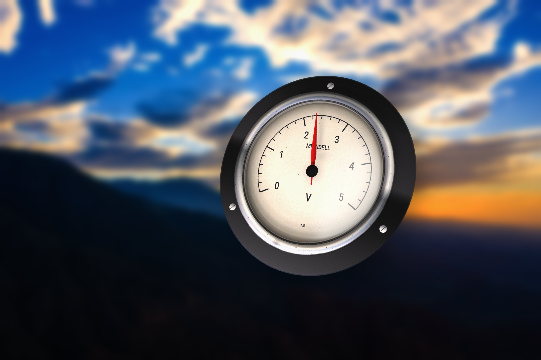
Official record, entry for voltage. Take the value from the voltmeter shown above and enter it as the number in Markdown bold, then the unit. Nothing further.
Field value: **2.3** V
